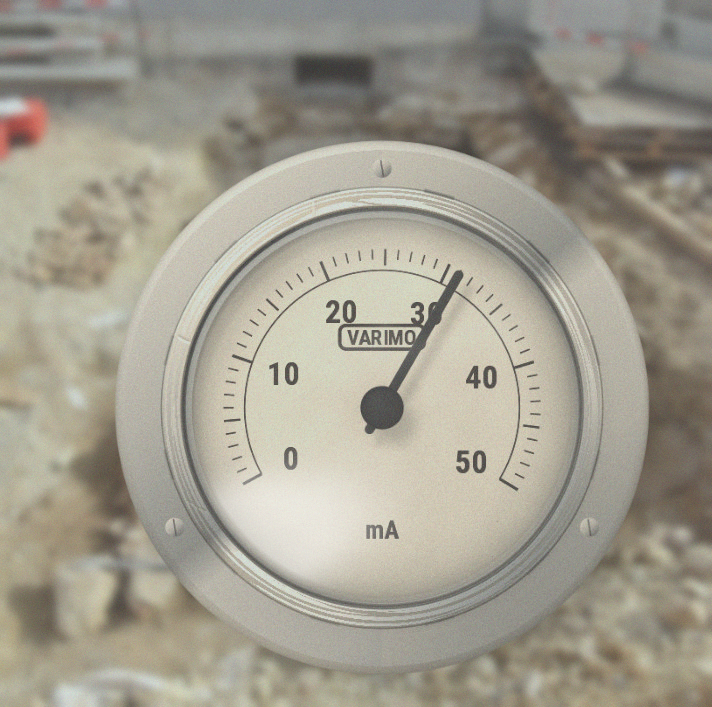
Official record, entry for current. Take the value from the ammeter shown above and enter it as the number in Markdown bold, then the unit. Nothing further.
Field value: **31** mA
